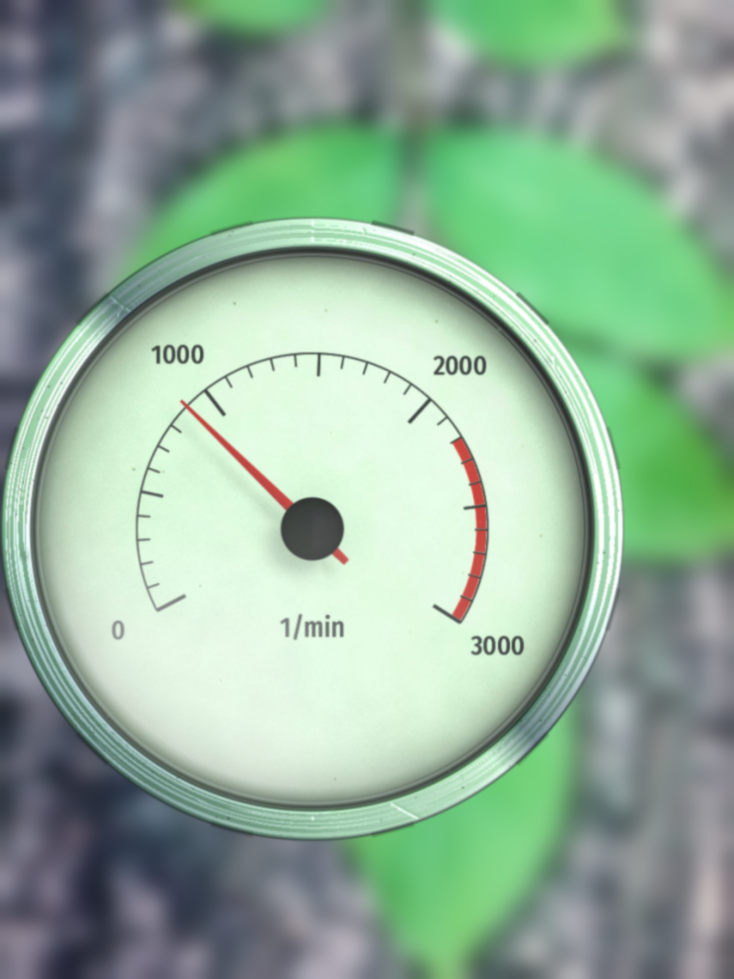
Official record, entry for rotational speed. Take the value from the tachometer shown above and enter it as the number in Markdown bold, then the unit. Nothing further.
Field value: **900** rpm
